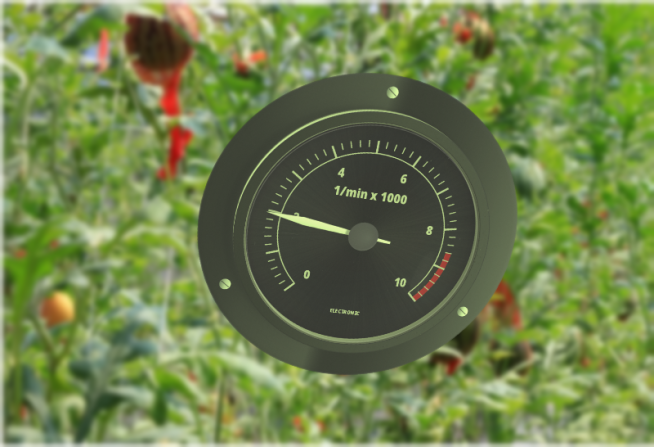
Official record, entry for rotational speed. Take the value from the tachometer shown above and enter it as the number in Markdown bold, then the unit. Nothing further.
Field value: **2000** rpm
